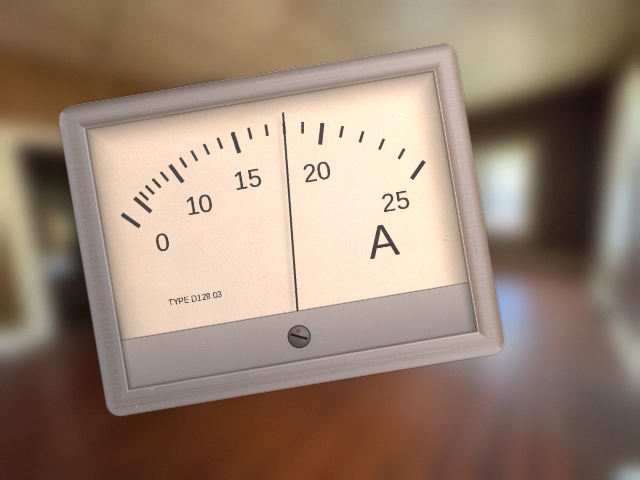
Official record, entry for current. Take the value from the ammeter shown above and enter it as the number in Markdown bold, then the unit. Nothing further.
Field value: **18** A
